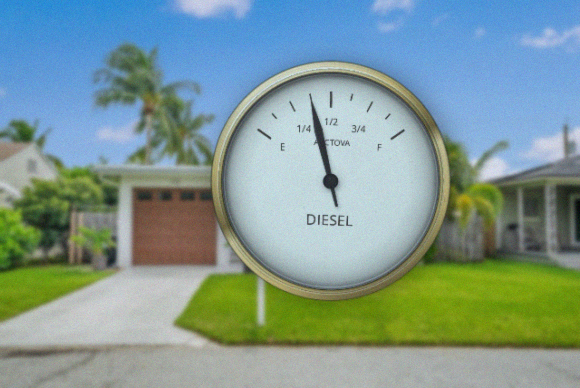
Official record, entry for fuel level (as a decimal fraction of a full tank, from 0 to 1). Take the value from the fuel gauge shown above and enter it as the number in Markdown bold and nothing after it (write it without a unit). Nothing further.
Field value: **0.375**
